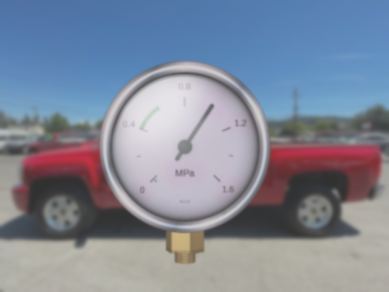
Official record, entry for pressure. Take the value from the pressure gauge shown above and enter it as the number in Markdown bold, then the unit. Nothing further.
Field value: **1** MPa
